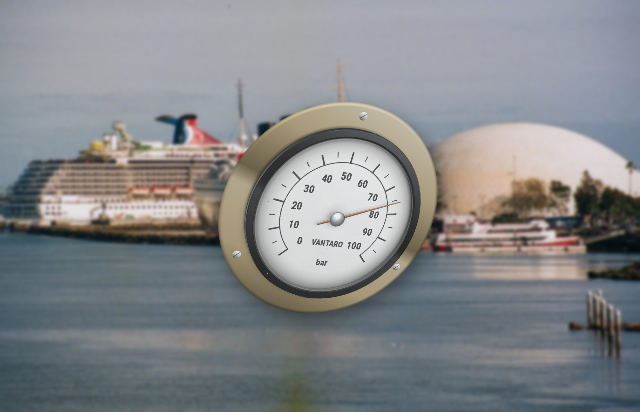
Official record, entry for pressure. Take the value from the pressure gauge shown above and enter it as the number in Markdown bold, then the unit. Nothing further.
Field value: **75** bar
